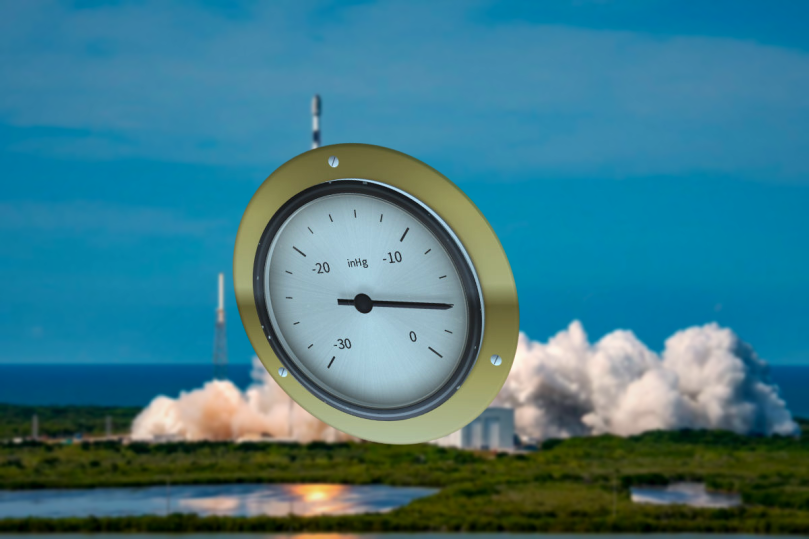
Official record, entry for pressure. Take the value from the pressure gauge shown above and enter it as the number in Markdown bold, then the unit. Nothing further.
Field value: **-4** inHg
